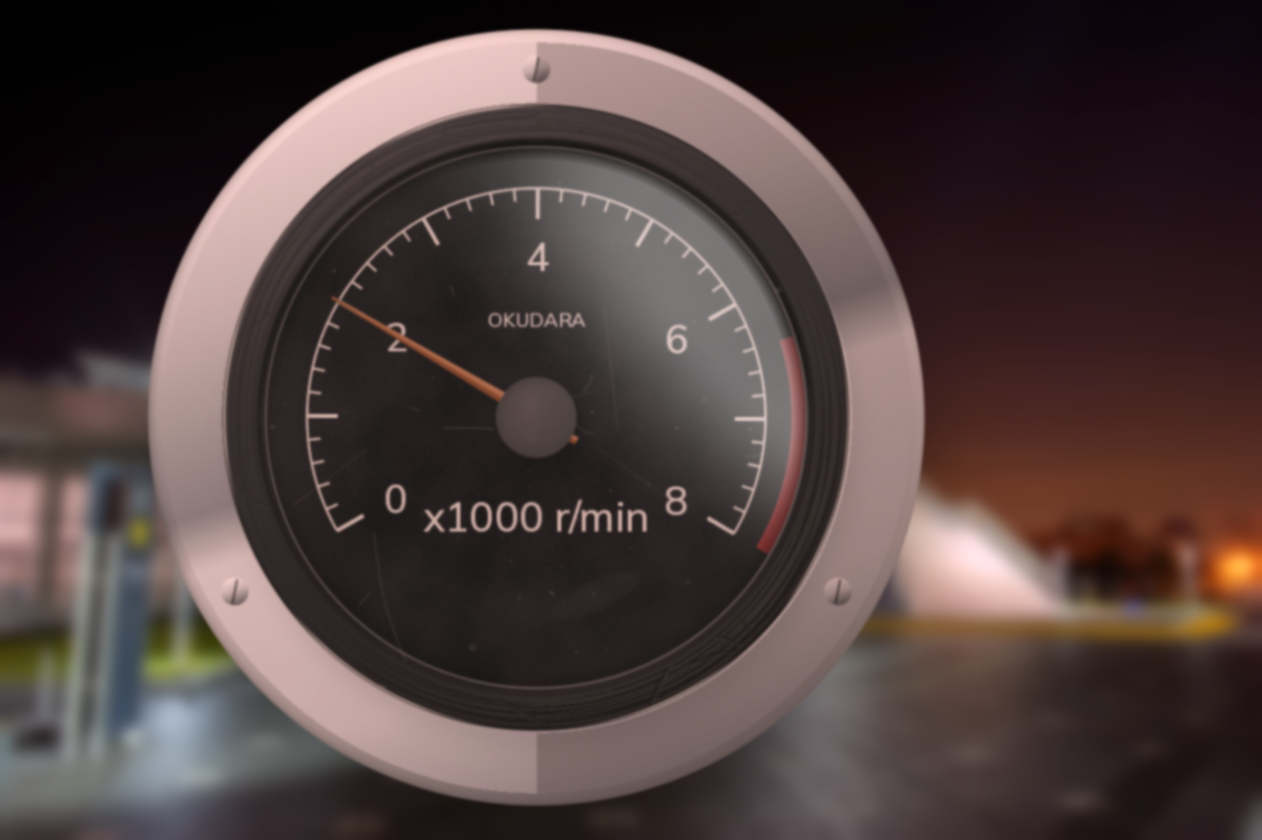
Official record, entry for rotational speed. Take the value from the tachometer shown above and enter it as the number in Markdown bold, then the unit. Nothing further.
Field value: **2000** rpm
